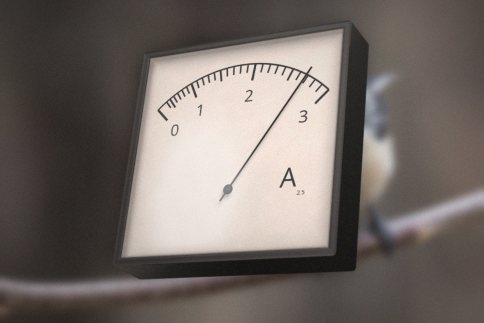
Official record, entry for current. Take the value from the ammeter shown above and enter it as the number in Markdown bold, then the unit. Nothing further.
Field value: **2.7** A
